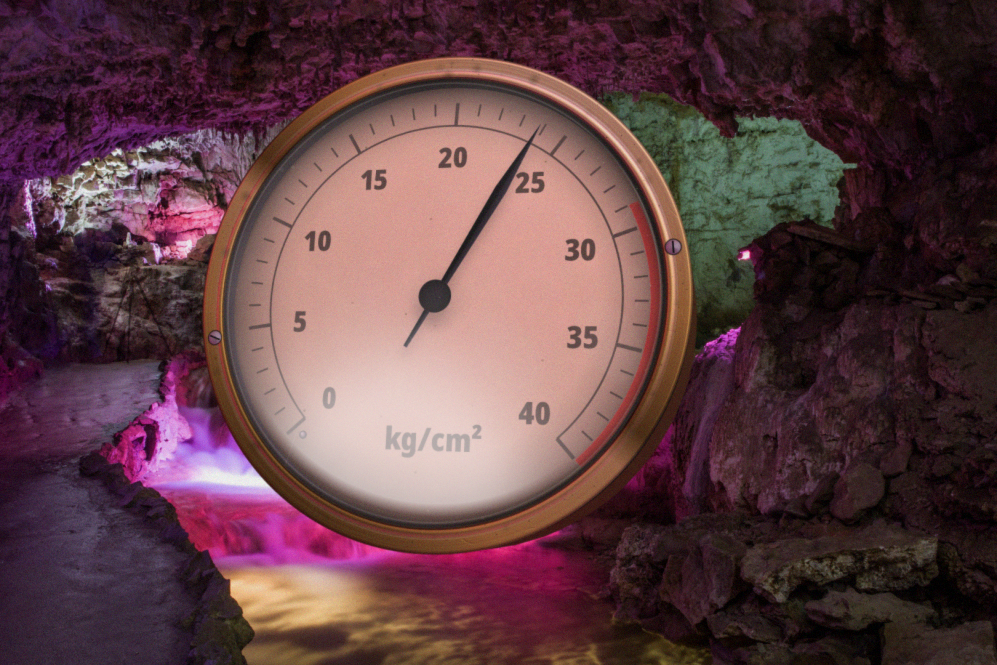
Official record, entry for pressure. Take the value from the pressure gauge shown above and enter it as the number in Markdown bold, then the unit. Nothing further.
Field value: **24** kg/cm²
